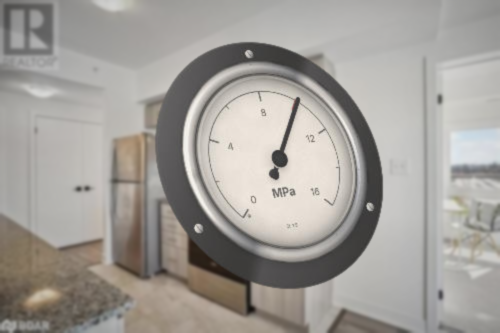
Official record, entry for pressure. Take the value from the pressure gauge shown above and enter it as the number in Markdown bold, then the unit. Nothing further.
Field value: **10** MPa
